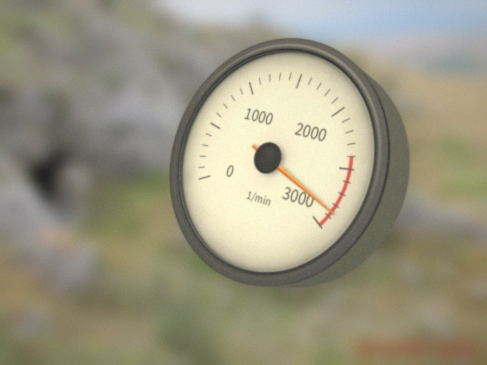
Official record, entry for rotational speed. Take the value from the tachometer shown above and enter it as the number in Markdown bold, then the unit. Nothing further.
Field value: **2850** rpm
